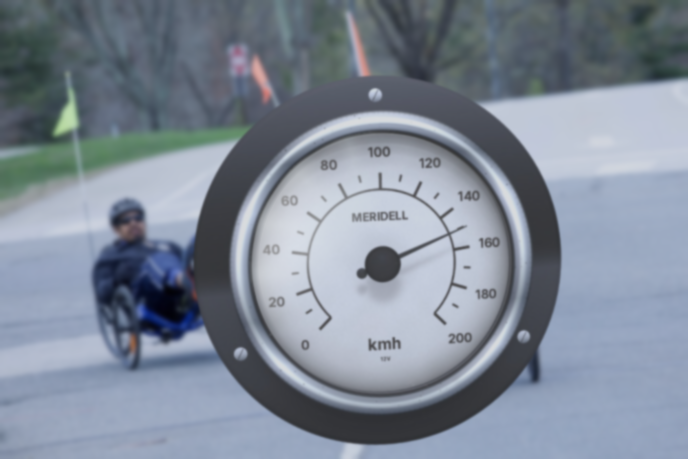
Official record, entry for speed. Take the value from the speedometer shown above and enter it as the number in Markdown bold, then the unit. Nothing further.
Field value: **150** km/h
